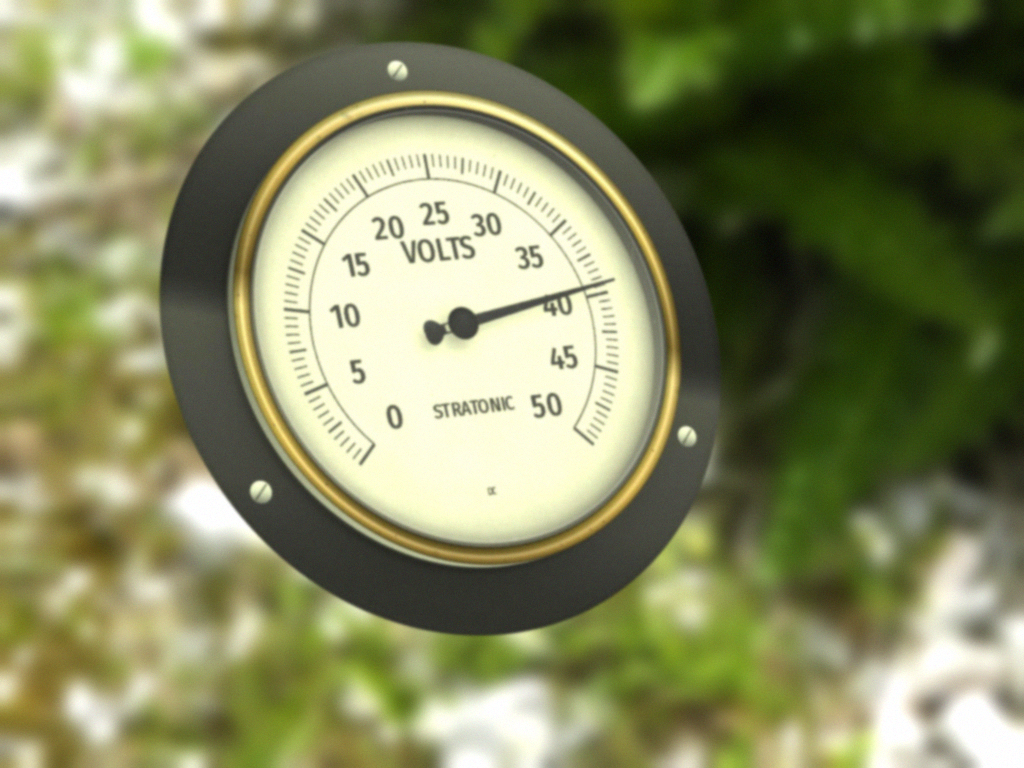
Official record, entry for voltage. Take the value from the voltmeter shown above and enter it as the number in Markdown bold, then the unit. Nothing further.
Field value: **39.5** V
